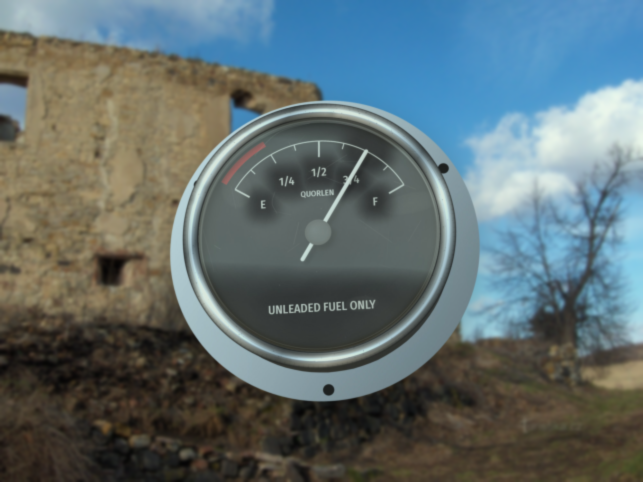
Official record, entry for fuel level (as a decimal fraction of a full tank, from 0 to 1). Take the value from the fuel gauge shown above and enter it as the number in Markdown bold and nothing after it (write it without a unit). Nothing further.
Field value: **0.75**
